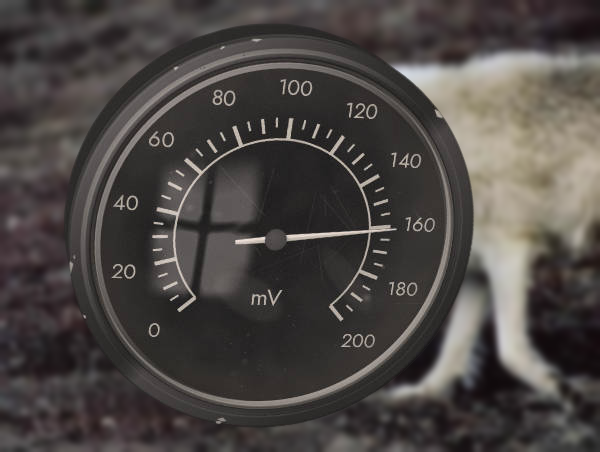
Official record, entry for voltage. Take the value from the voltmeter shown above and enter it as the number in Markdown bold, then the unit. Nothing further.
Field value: **160** mV
